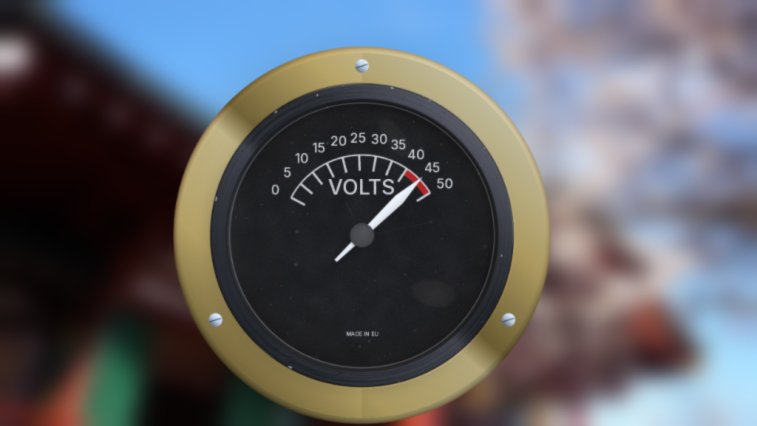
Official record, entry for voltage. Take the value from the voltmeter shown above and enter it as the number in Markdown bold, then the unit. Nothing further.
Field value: **45** V
